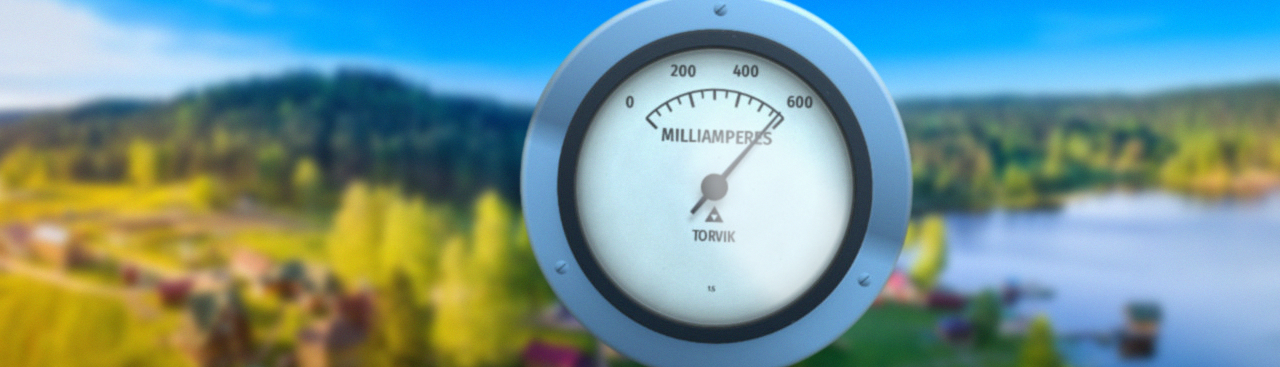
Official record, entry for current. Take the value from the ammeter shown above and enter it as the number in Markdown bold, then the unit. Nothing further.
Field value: **575** mA
